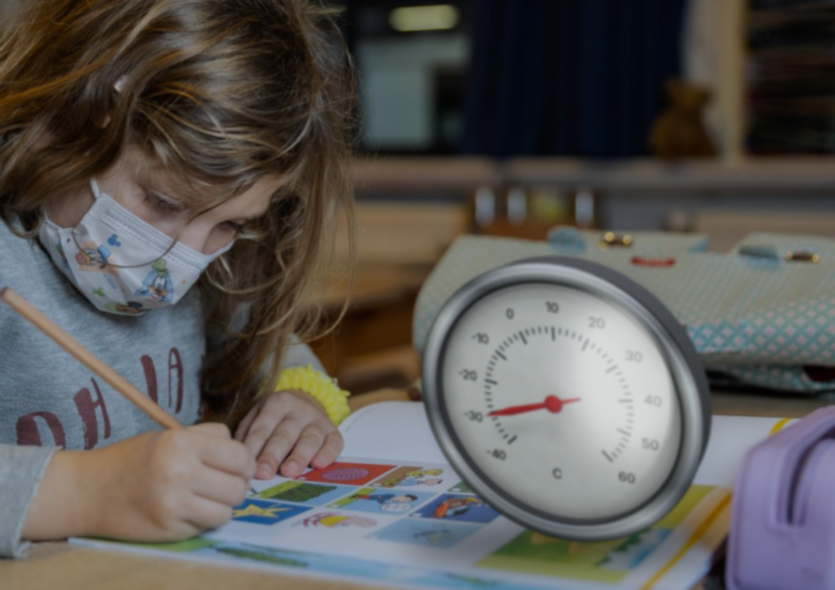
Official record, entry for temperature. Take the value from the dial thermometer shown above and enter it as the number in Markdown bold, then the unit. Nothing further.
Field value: **-30** °C
